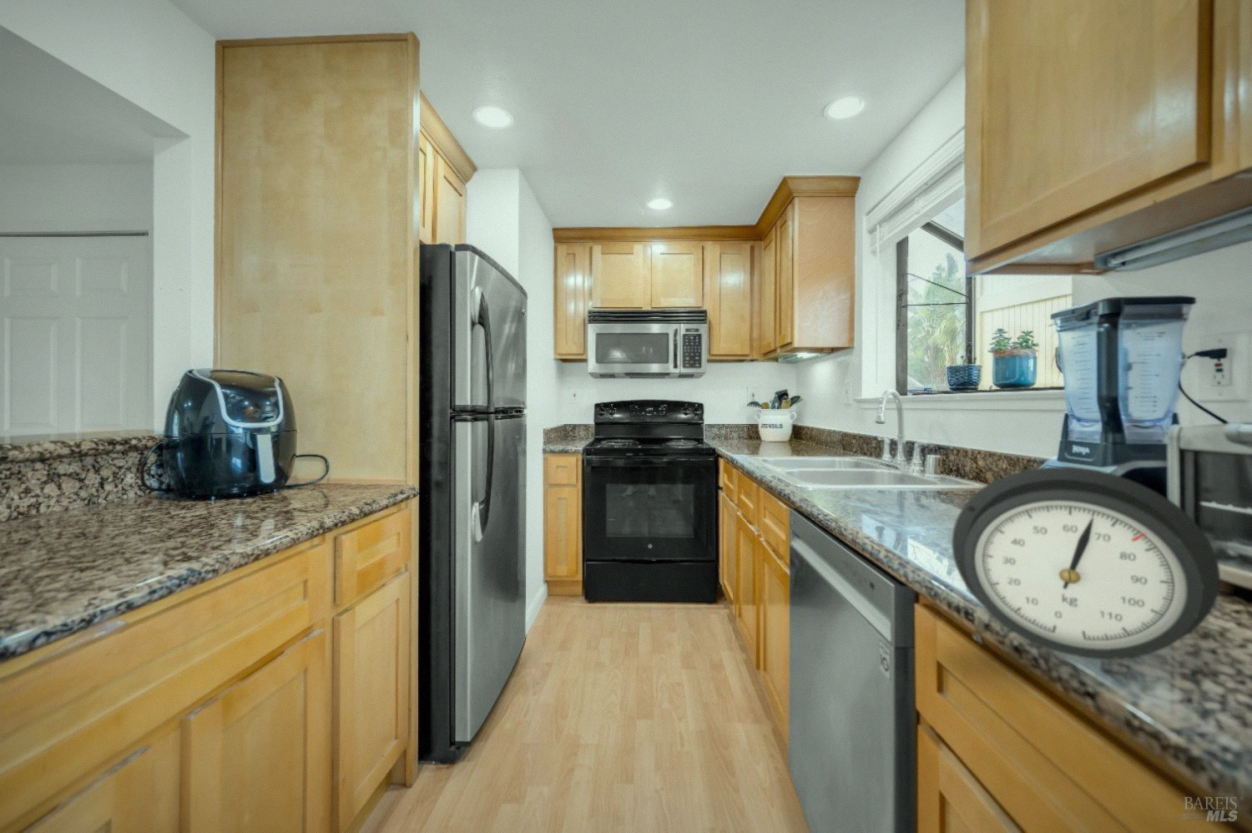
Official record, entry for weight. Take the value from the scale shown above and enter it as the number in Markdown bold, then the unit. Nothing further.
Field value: **65** kg
